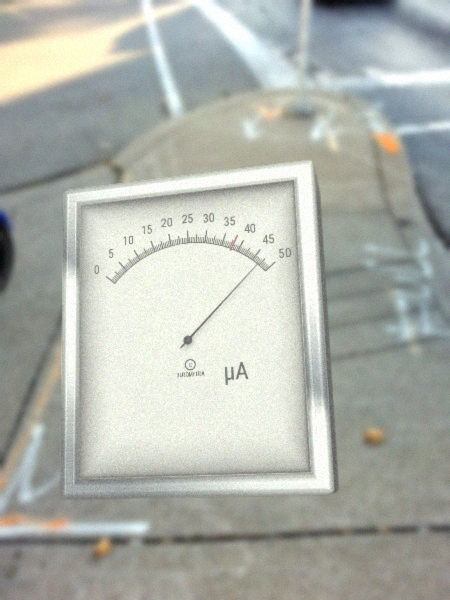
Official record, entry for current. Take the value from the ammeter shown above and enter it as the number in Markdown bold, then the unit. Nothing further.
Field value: **47.5** µA
